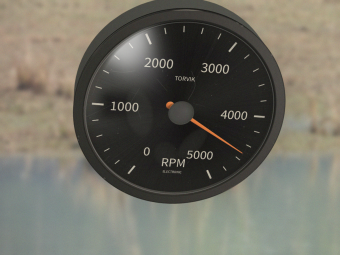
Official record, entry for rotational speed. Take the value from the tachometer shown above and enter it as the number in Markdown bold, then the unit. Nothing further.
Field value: **4500** rpm
